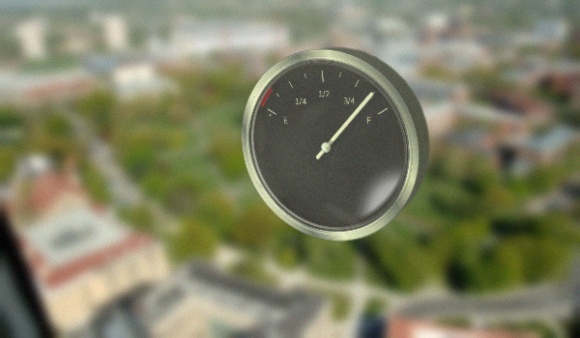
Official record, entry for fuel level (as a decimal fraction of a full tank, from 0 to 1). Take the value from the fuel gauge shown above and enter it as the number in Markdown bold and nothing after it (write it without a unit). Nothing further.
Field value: **0.875**
